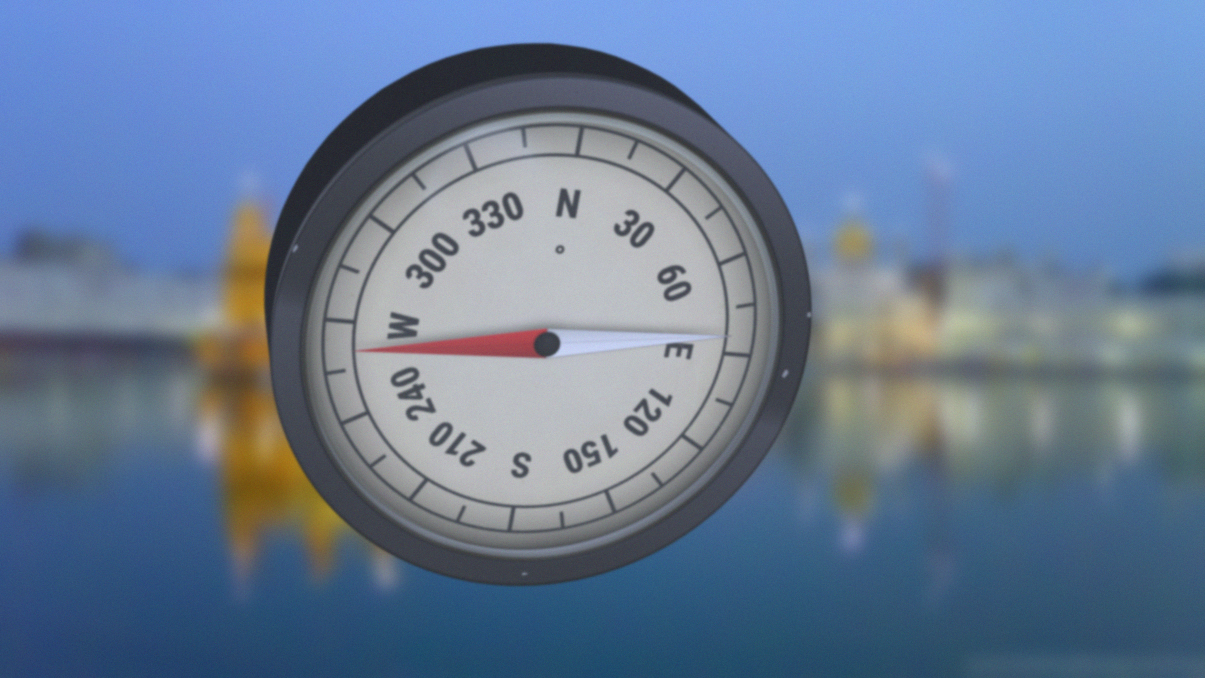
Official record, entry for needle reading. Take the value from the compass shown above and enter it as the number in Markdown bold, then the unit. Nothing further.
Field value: **262.5** °
